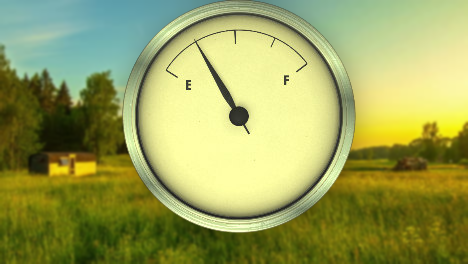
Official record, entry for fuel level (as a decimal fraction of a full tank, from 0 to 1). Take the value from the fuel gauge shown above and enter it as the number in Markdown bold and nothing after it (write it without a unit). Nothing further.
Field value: **0.25**
